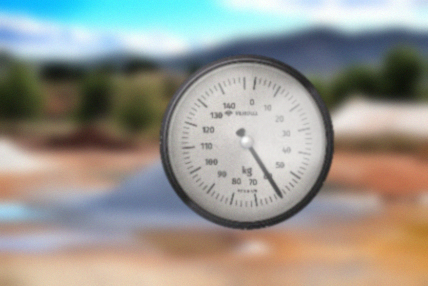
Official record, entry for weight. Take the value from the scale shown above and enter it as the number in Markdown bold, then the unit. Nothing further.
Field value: **60** kg
